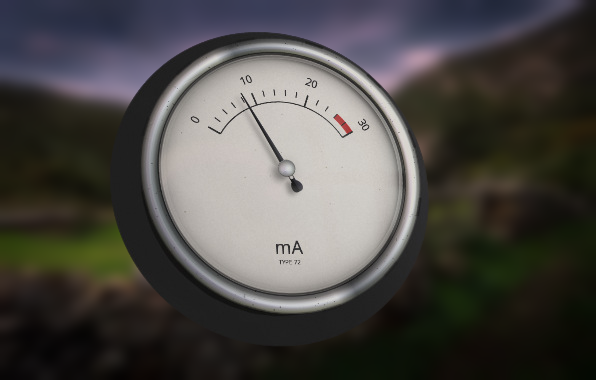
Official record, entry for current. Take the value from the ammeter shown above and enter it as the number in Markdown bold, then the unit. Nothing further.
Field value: **8** mA
